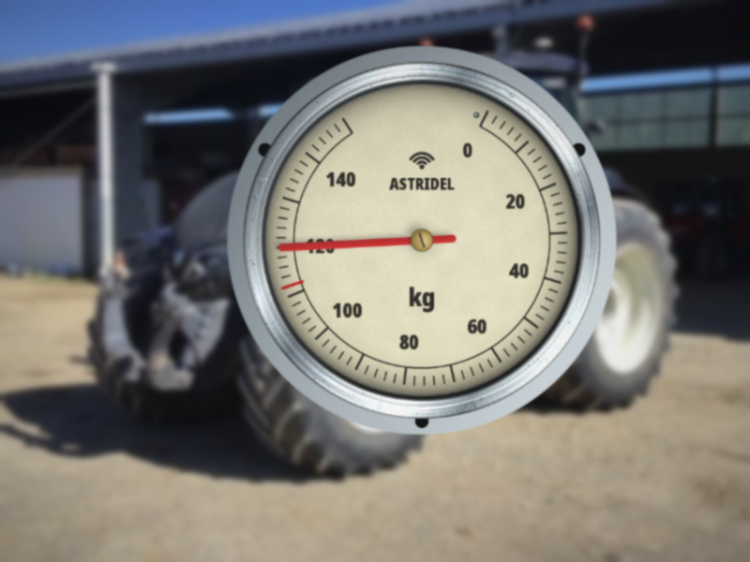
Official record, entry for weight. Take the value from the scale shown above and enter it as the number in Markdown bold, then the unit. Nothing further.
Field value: **120** kg
